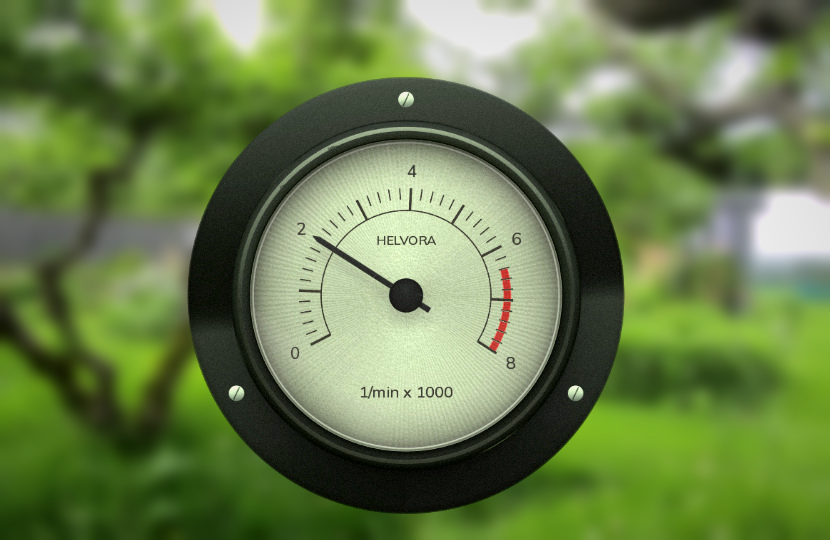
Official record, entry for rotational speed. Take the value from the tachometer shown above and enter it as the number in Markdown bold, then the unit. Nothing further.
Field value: **2000** rpm
